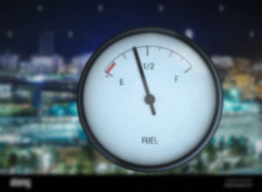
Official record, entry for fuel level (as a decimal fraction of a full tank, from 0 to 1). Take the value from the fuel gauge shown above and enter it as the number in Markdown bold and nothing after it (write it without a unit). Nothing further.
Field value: **0.375**
